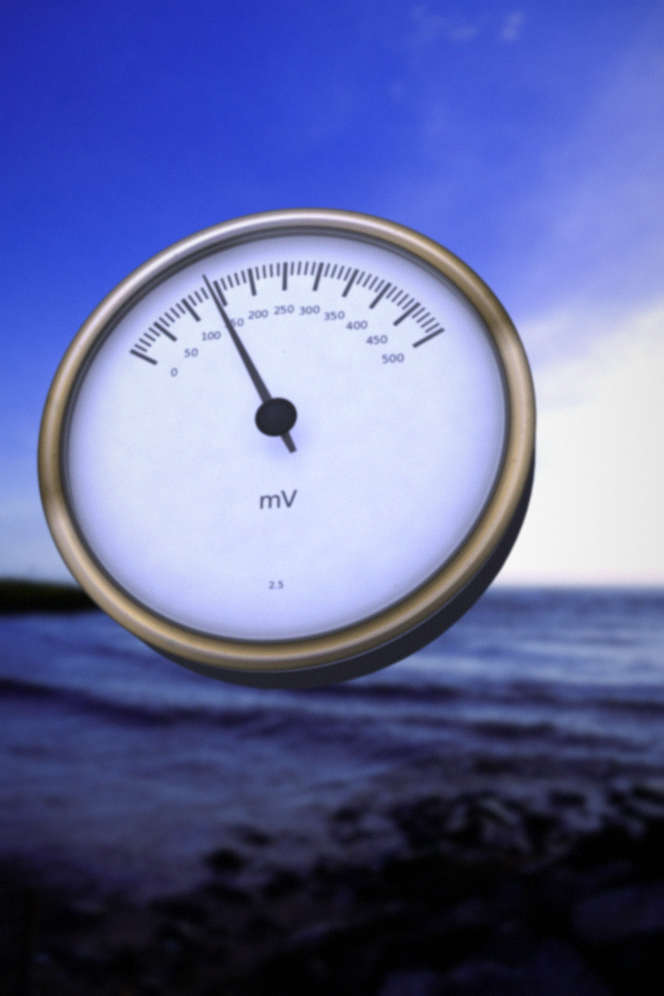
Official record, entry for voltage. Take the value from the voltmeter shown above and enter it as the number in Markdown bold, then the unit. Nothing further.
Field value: **140** mV
